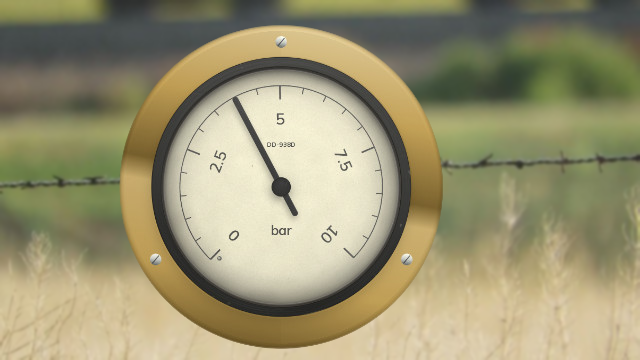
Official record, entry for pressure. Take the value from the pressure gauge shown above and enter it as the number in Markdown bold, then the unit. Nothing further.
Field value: **4** bar
